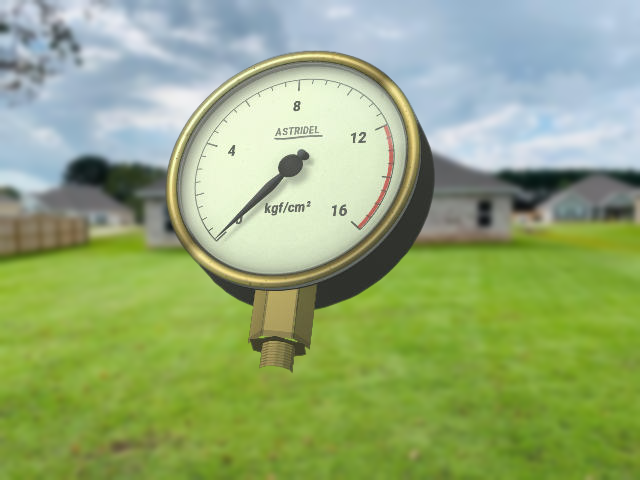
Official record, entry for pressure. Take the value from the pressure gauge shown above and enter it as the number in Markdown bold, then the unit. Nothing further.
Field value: **0** kg/cm²
